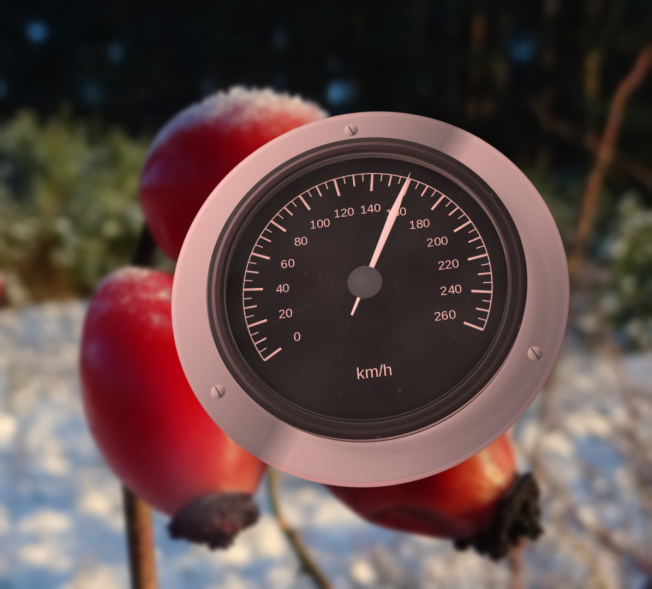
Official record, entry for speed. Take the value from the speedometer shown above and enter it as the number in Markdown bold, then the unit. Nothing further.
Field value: **160** km/h
